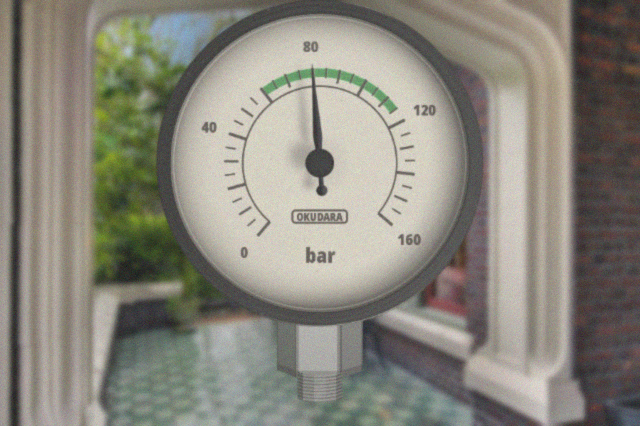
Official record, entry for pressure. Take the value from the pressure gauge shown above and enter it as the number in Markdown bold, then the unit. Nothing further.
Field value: **80** bar
